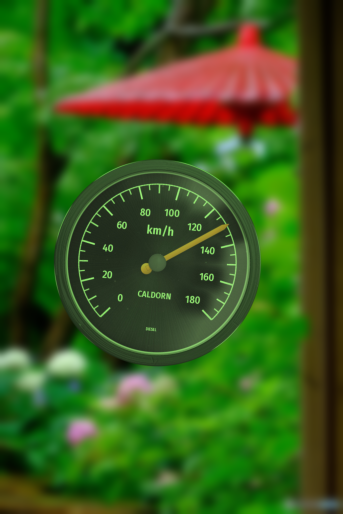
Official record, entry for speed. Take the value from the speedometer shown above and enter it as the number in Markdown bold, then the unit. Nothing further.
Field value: **130** km/h
